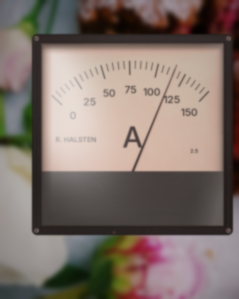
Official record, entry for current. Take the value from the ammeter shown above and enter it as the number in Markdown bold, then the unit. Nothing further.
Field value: **115** A
